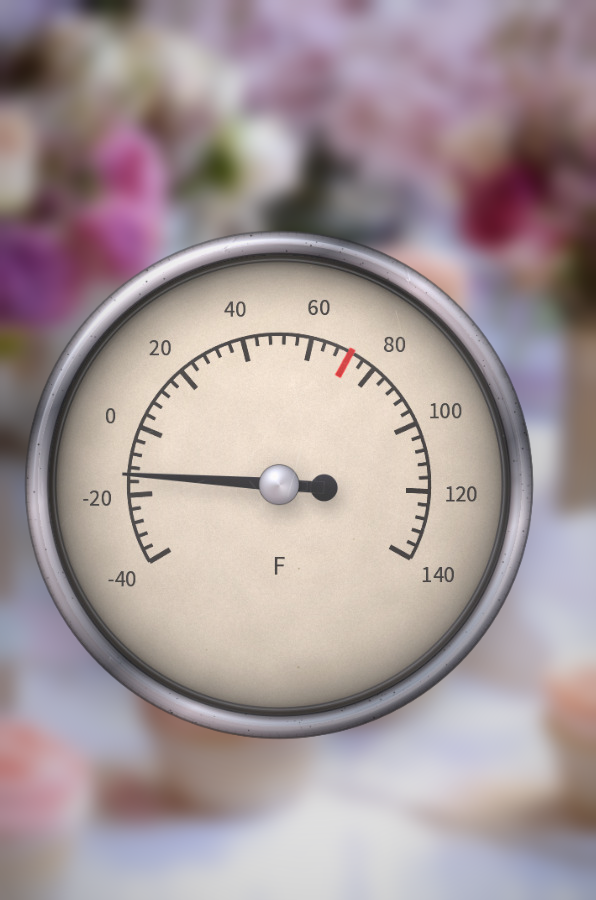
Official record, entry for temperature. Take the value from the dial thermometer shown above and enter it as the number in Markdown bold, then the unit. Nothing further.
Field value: **-14** °F
